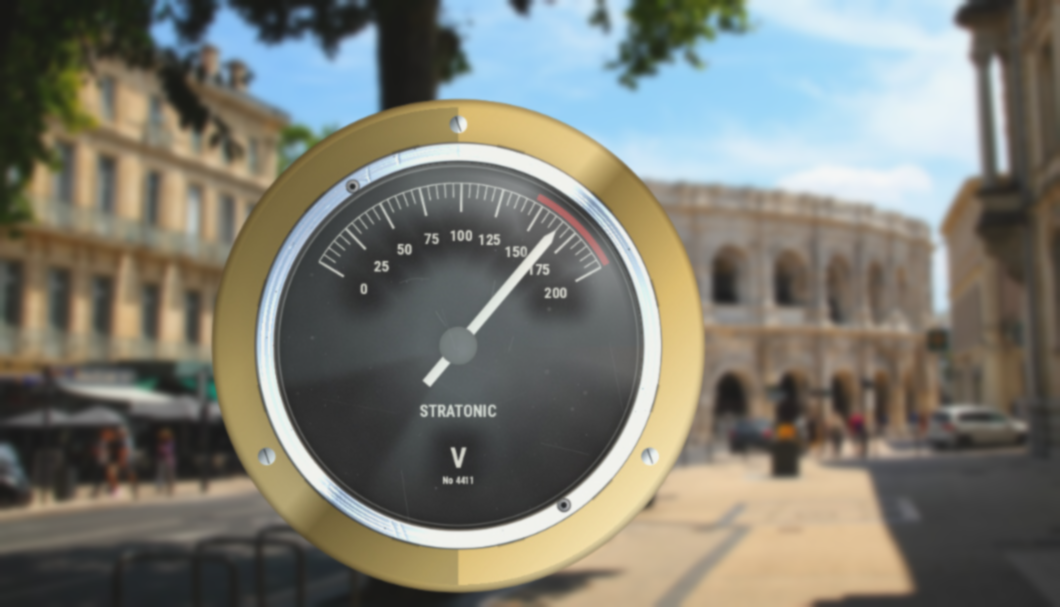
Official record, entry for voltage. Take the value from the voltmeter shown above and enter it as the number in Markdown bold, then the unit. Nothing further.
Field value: **165** V
